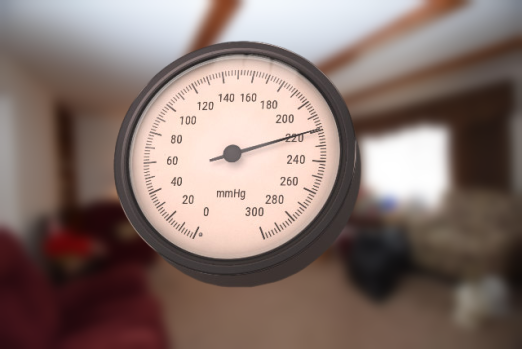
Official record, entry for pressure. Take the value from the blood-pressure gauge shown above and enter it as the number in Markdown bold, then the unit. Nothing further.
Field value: **220** mmHg
